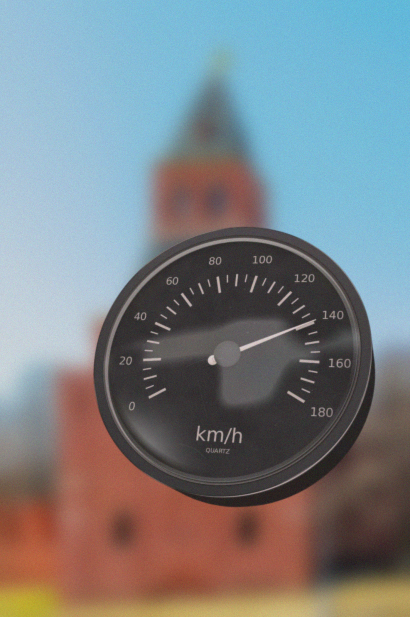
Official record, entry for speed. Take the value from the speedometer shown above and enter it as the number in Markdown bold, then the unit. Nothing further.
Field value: **140** km/h
